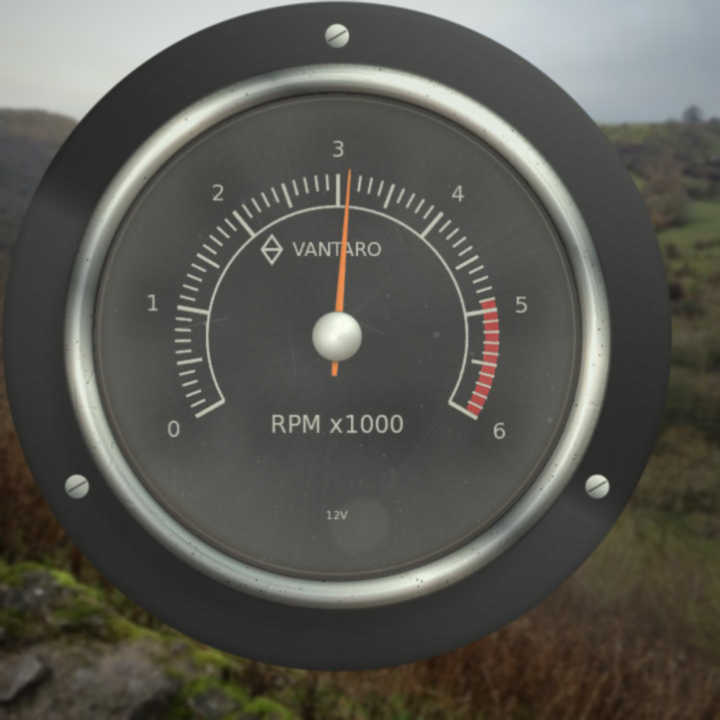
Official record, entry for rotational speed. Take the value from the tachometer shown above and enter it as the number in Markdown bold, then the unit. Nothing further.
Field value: **3100** rpm
